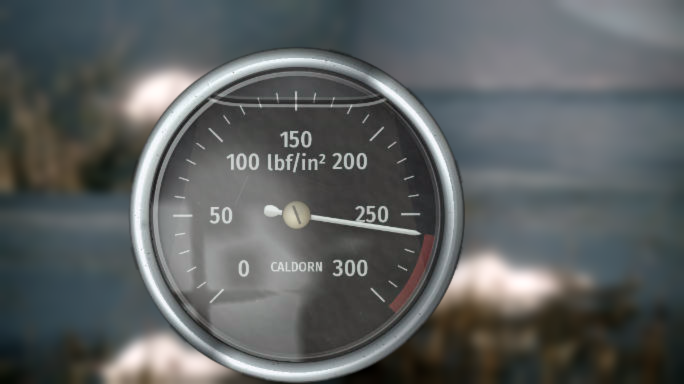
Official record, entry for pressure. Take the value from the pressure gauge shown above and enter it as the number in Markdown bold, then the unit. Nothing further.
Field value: **260** psi
